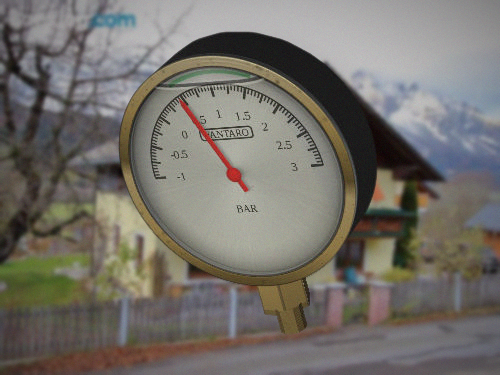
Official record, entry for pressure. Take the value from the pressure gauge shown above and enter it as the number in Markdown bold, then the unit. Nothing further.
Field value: **0.5** bar
